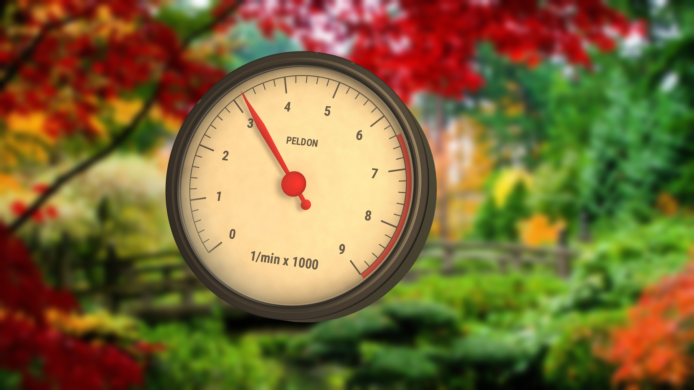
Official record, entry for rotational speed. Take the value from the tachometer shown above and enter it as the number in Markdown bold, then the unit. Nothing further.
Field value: **3200** rpm
